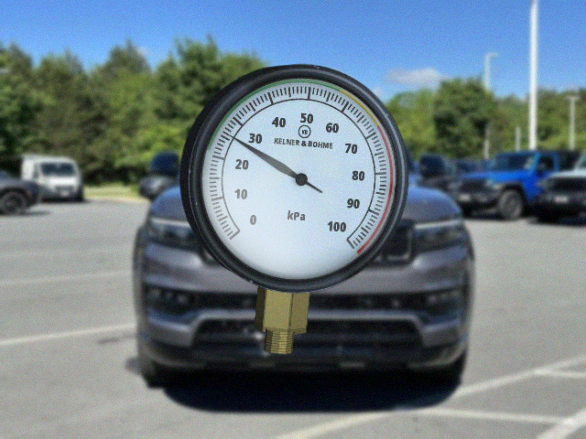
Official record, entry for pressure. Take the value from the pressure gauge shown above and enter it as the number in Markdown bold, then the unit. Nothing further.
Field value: **26** kPa
